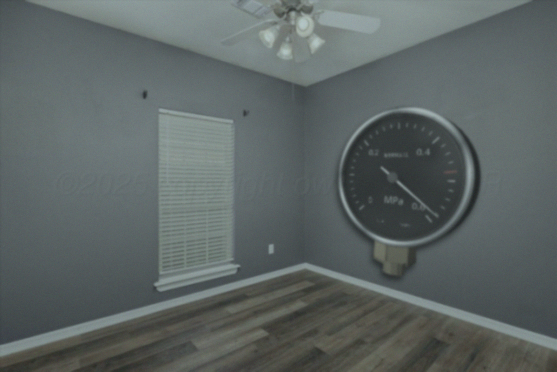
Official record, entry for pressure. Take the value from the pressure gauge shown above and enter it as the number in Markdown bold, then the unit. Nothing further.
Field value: **0.58** MPa
